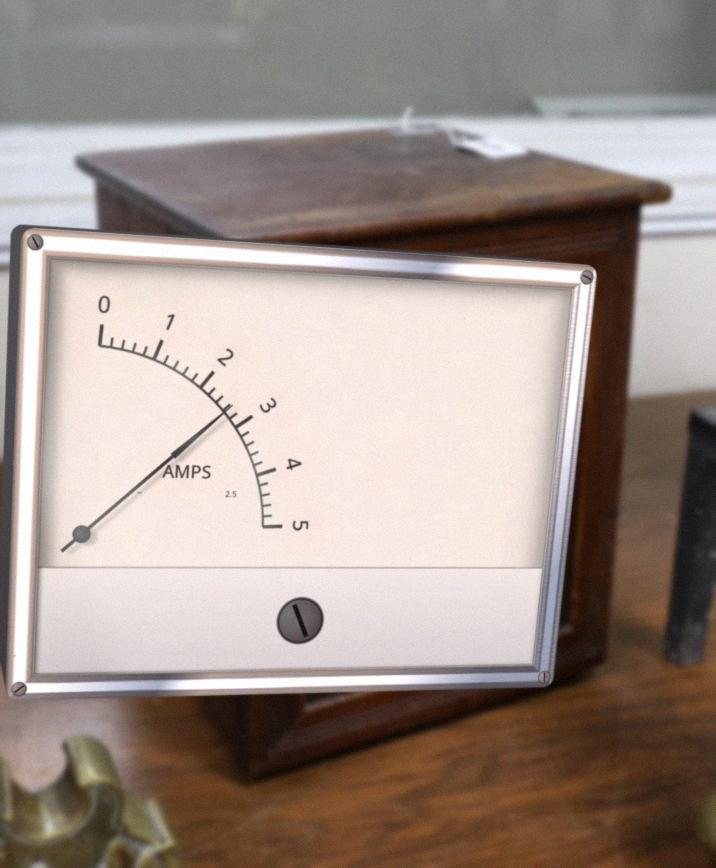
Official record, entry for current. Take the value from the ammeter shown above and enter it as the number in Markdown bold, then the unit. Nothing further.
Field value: **2.6** A
